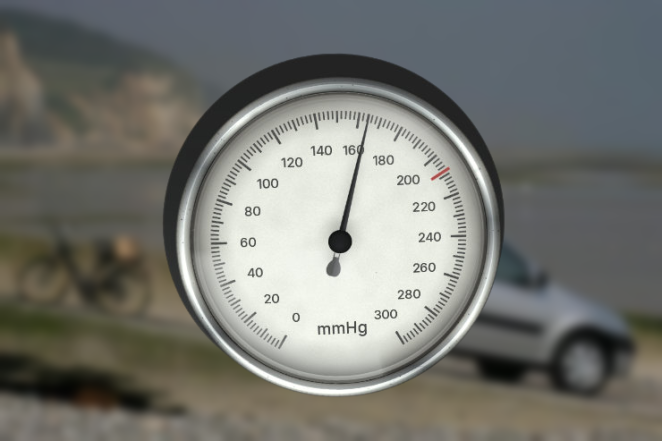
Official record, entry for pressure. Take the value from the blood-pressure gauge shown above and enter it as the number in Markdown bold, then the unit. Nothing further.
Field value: **164** mmHg
